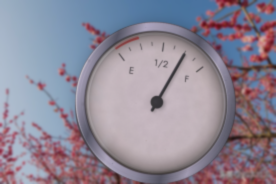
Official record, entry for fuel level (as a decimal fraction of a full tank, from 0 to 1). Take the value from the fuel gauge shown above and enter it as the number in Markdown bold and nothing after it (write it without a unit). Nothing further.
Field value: **0.75**
